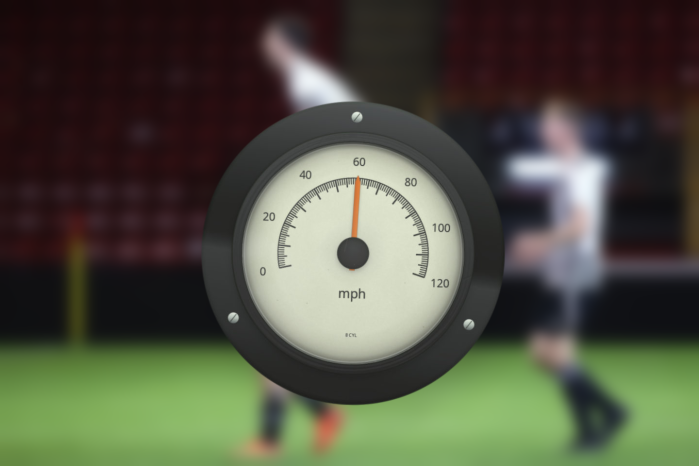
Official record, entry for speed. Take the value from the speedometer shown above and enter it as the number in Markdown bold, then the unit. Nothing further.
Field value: **60** mph
